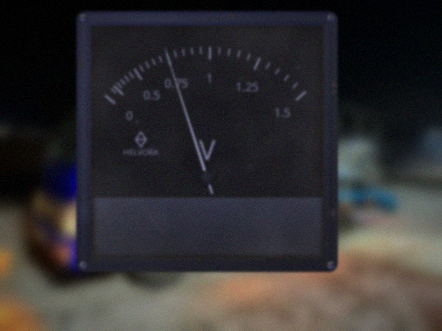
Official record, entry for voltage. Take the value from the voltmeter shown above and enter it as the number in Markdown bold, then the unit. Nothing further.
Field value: **0.75** V
